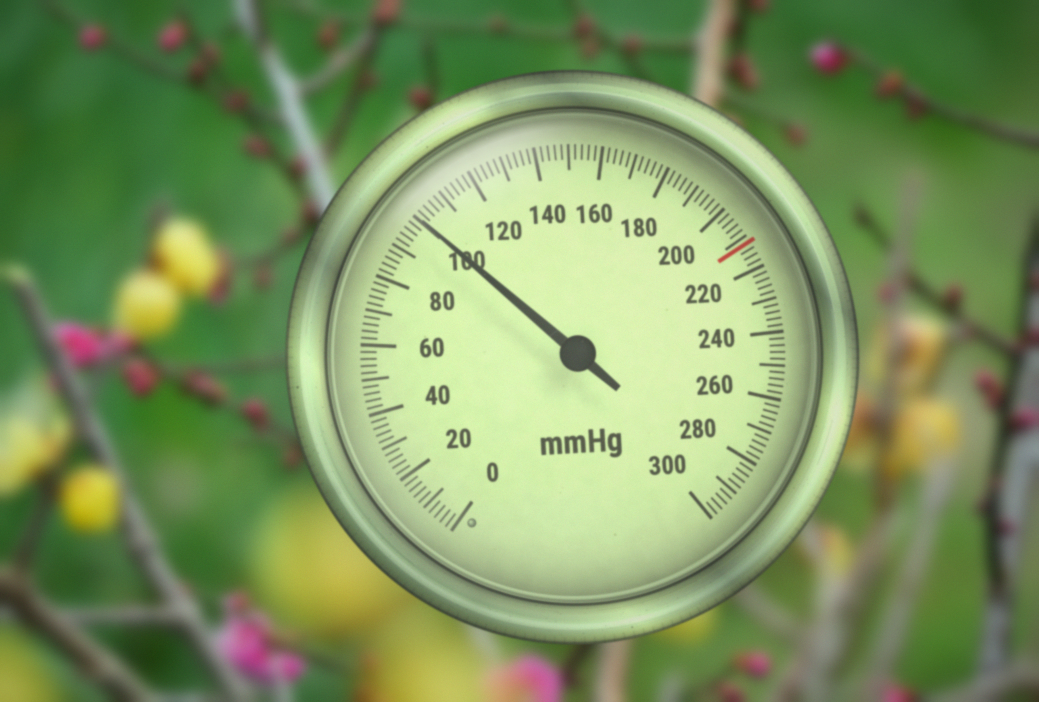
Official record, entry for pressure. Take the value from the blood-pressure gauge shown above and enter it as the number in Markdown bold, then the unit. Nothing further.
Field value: **100** mmHg
